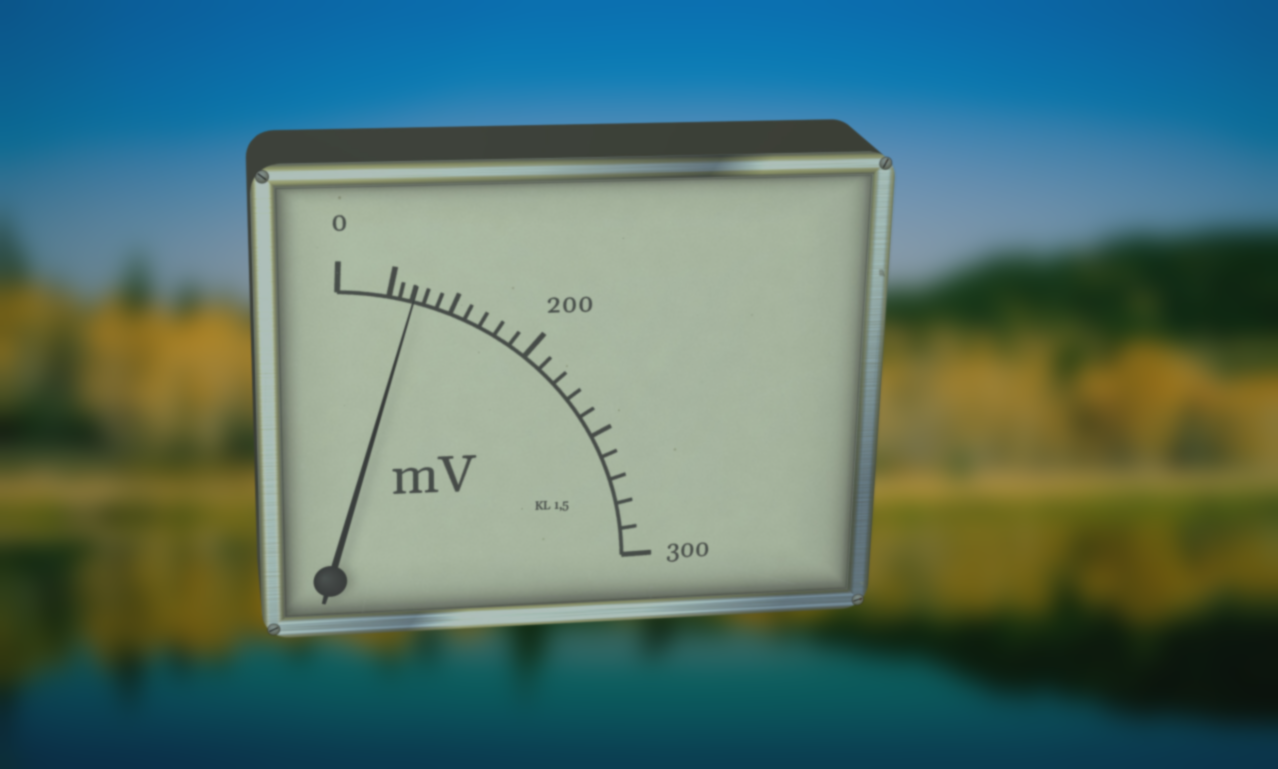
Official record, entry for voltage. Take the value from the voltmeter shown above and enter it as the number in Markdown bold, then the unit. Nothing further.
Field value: **120** mV
